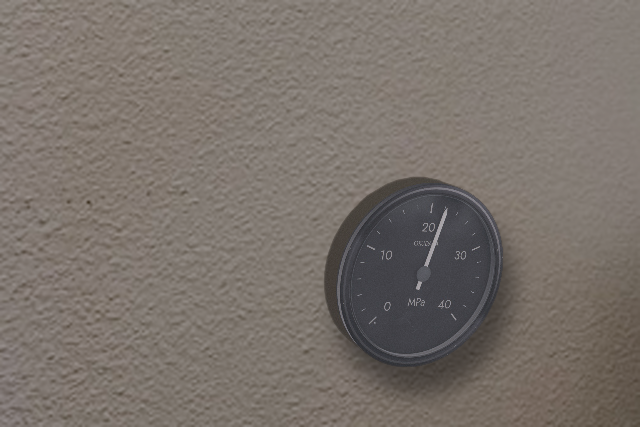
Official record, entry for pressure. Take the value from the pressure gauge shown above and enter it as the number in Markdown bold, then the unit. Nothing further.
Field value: **22** MPa
